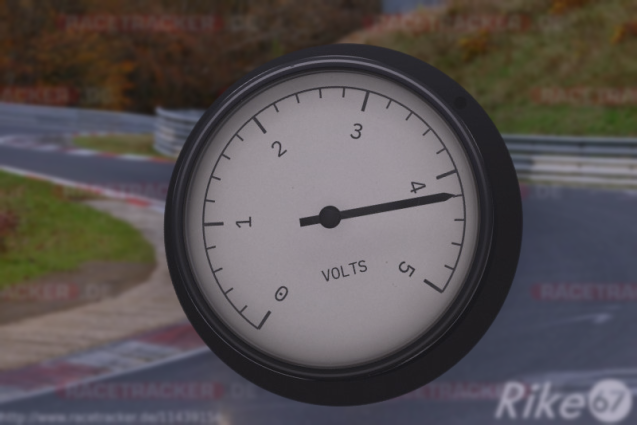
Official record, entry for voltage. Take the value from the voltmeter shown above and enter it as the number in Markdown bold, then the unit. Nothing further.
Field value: **4.2** V
